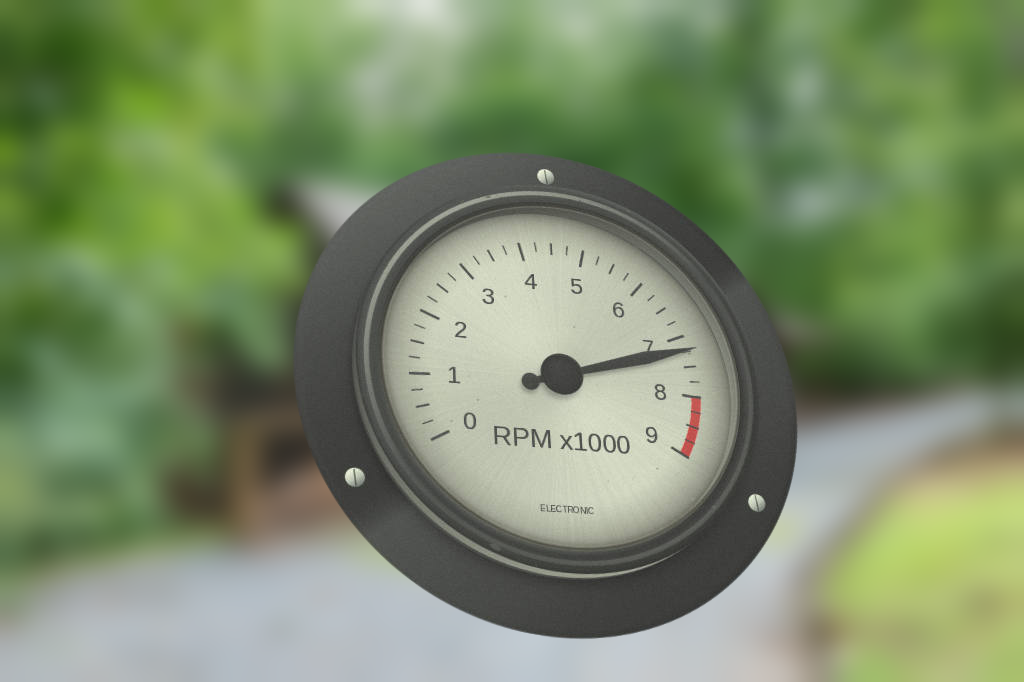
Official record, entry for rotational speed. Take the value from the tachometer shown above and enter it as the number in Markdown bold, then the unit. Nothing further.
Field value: **7250** rpm
